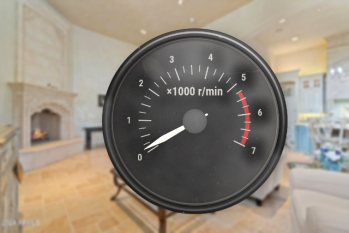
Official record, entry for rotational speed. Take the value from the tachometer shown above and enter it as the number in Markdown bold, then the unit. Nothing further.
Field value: **125** rpm
